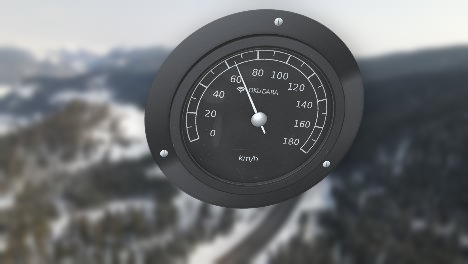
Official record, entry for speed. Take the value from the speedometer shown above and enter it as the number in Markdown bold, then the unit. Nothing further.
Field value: **65** km/h
